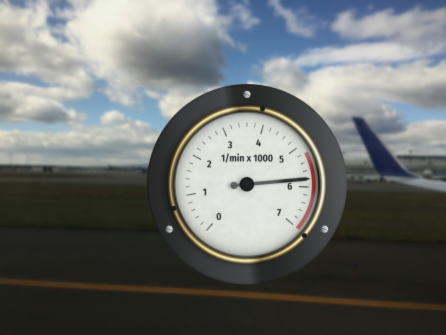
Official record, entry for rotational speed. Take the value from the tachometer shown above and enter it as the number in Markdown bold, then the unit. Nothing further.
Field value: **5800** rpm
